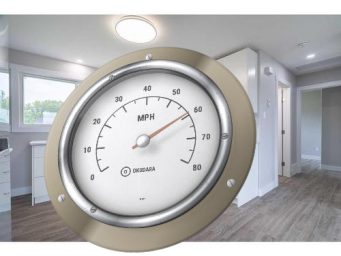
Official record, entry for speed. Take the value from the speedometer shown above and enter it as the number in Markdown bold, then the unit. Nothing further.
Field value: **60** mph
